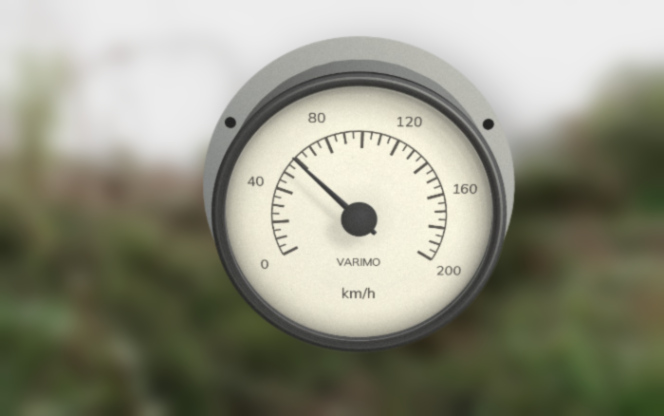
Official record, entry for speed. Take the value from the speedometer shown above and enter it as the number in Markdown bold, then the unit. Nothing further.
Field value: **60** km/h
